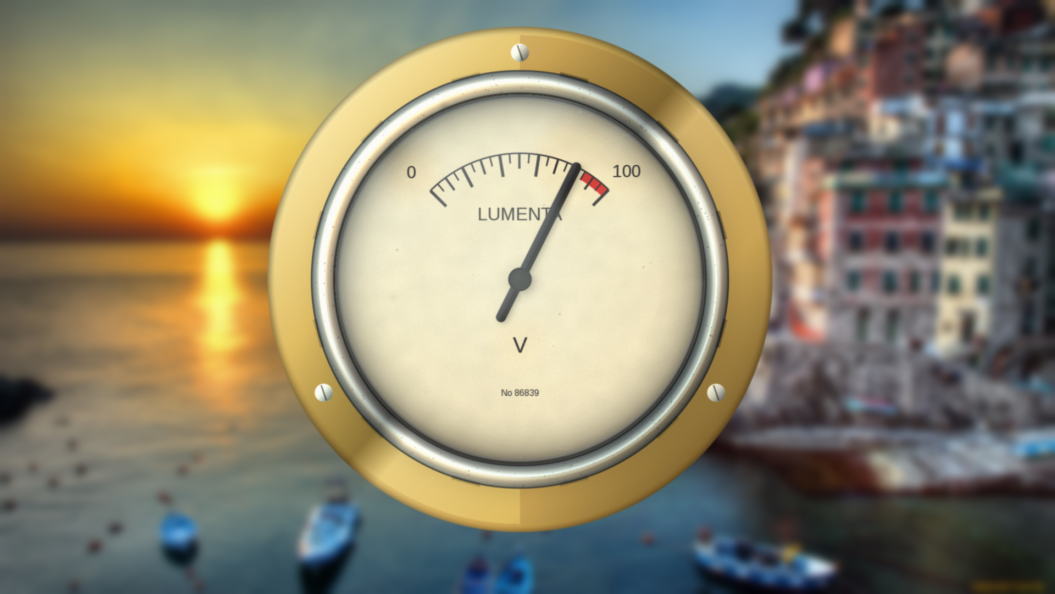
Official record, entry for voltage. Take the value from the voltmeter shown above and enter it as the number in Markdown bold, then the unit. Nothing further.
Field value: **80** V
